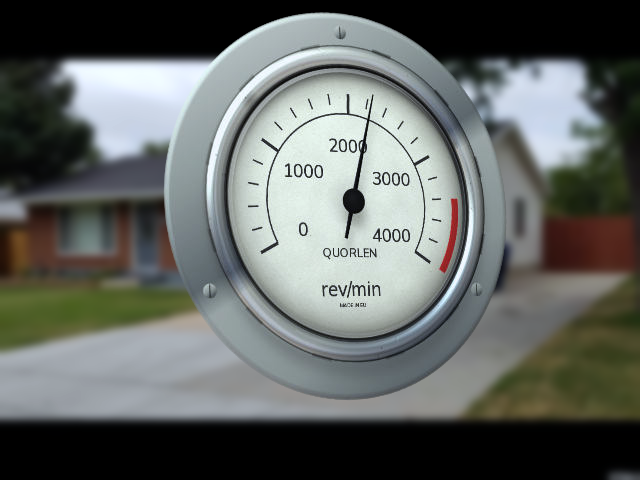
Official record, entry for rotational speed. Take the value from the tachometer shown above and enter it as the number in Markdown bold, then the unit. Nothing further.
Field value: **2200** rpm
